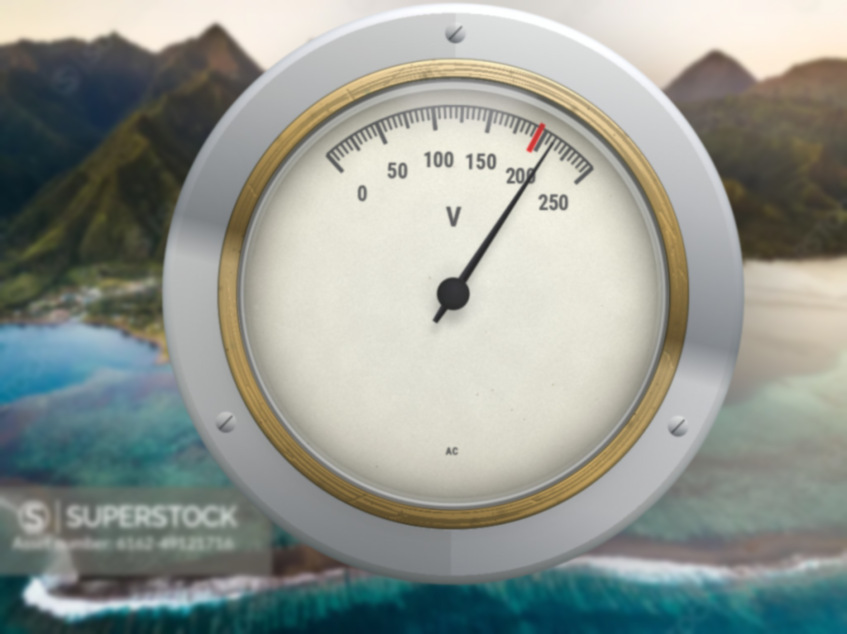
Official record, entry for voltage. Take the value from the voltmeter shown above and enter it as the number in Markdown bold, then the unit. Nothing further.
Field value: **210** V
